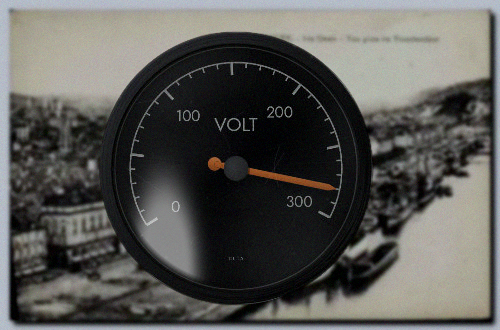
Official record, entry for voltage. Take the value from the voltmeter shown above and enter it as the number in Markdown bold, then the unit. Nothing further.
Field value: **280** V
